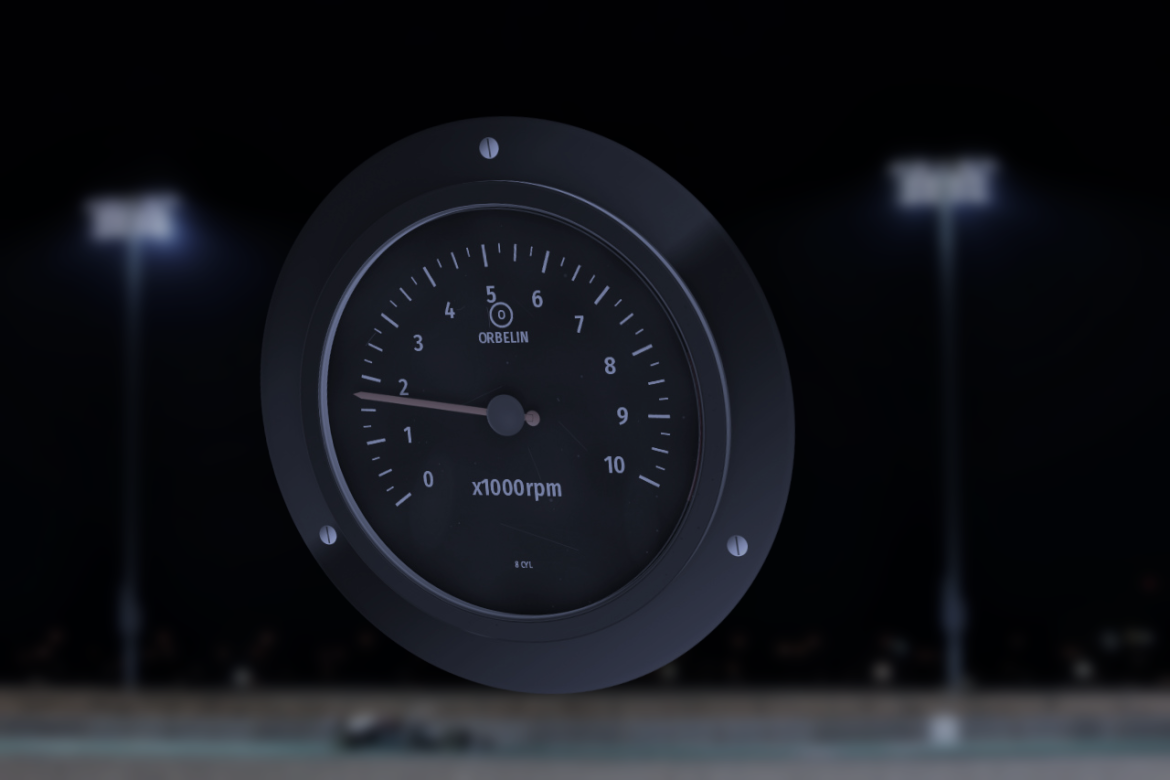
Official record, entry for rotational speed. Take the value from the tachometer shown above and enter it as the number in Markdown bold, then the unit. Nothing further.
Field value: **1750** rpm
